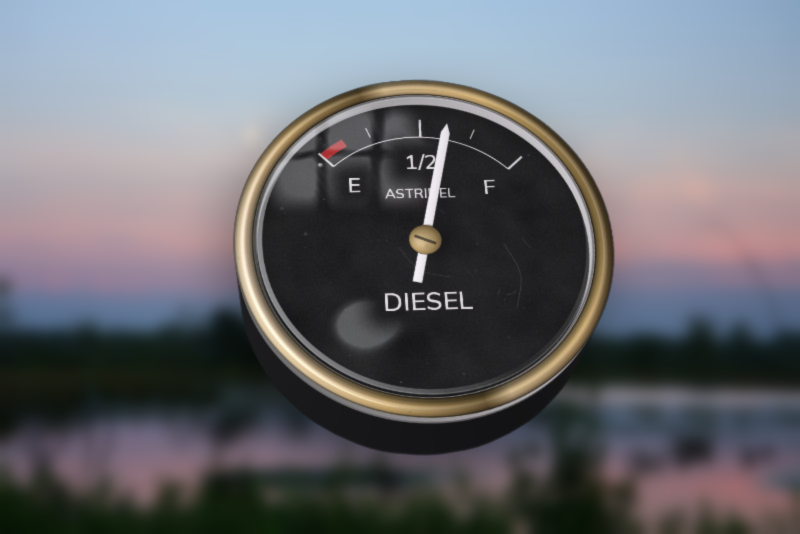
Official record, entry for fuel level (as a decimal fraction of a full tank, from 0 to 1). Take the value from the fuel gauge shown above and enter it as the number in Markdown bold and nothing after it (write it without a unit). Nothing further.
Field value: **0.625**
